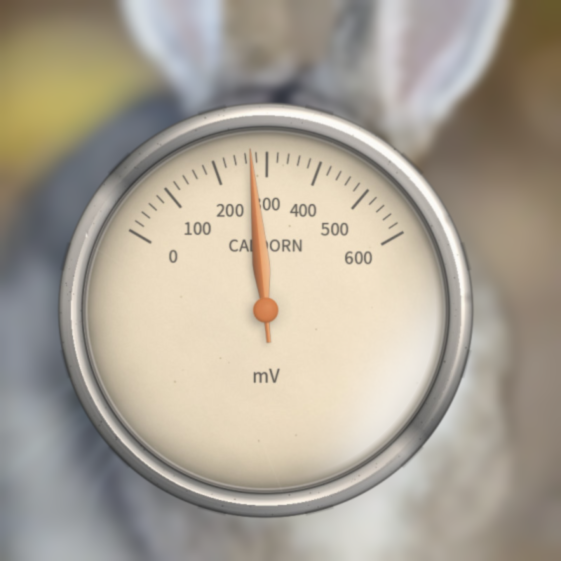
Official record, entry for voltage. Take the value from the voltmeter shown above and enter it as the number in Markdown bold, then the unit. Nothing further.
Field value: **270** mV
